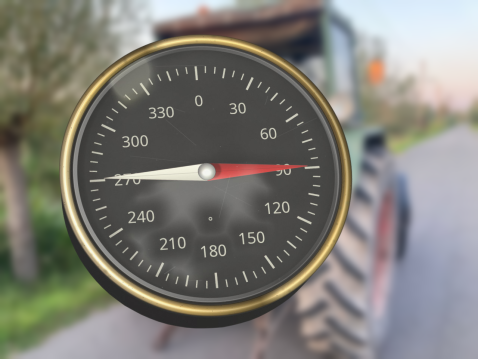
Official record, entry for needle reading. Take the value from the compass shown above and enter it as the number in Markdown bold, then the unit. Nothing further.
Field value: **90** °
